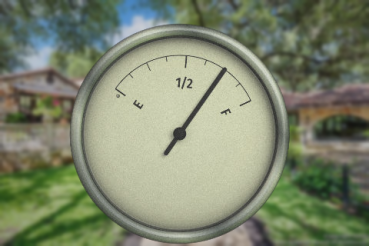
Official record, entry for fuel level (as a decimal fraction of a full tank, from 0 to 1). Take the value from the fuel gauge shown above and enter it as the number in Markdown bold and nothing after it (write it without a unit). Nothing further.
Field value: **0.75**
